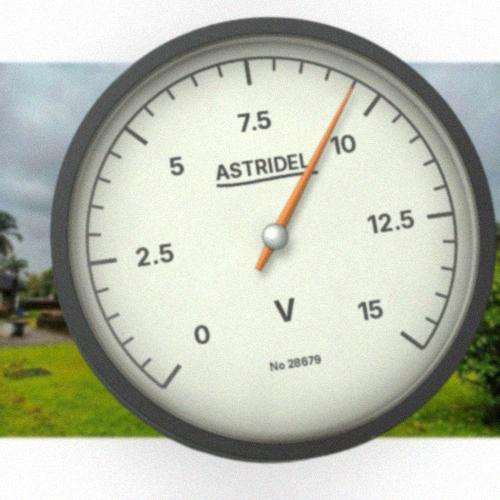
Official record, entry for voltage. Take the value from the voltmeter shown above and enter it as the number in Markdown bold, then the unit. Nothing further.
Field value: **9.5** V
